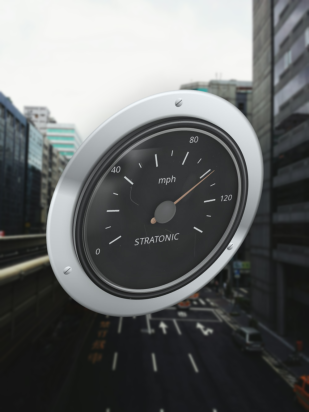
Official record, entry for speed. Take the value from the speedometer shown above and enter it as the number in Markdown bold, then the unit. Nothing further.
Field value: **100** mph
